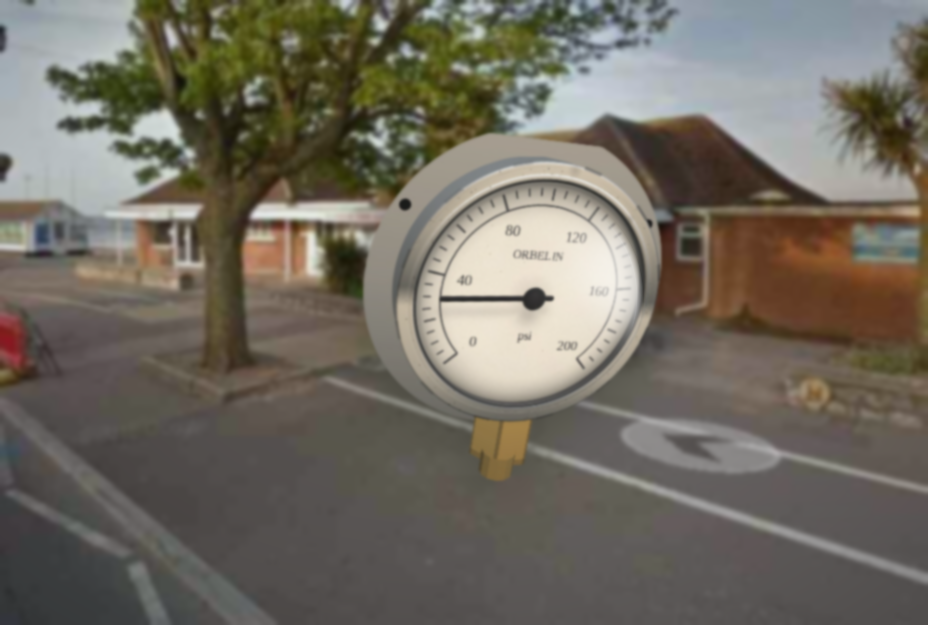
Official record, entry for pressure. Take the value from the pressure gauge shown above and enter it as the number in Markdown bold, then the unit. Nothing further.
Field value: **30** psi
